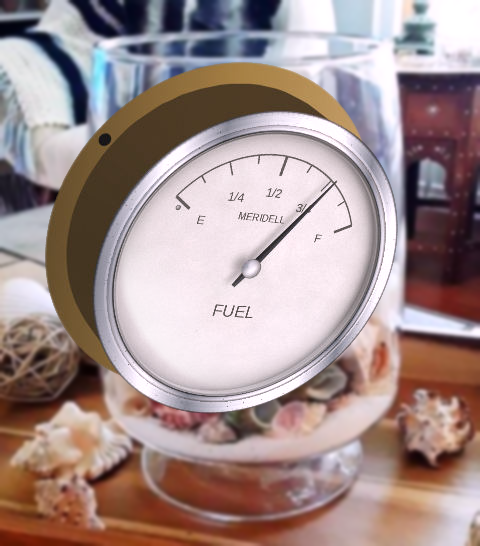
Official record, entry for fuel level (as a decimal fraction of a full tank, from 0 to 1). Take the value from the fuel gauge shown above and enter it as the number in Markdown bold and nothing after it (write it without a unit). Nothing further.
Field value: **0.75**
